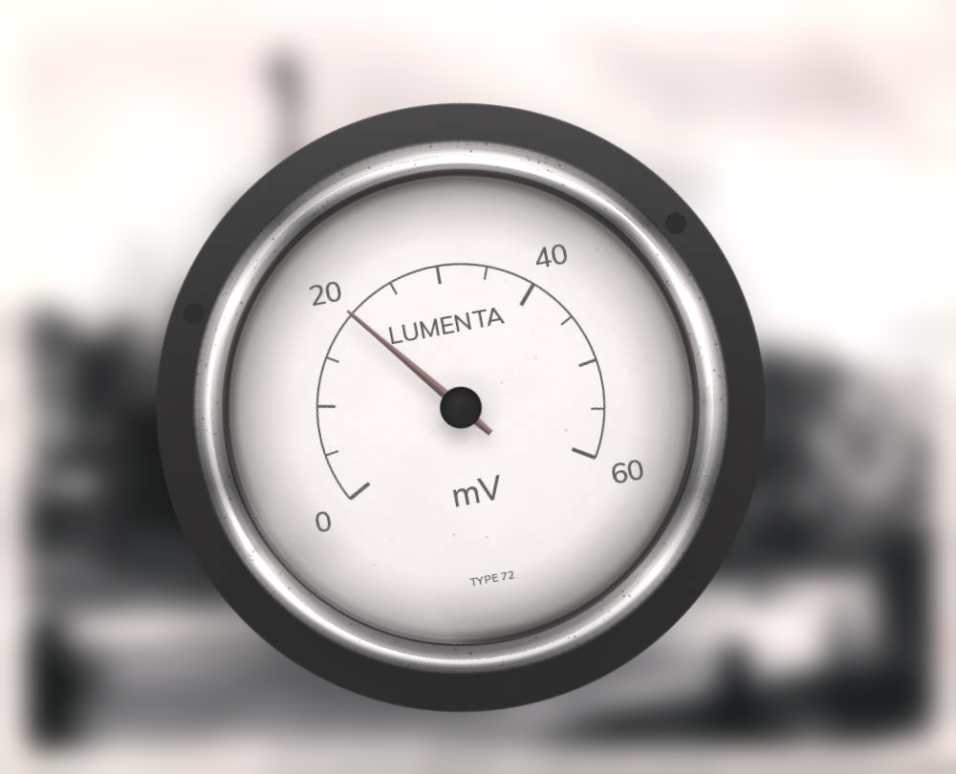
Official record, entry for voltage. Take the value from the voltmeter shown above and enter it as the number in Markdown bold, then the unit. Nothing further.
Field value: **20** mV
